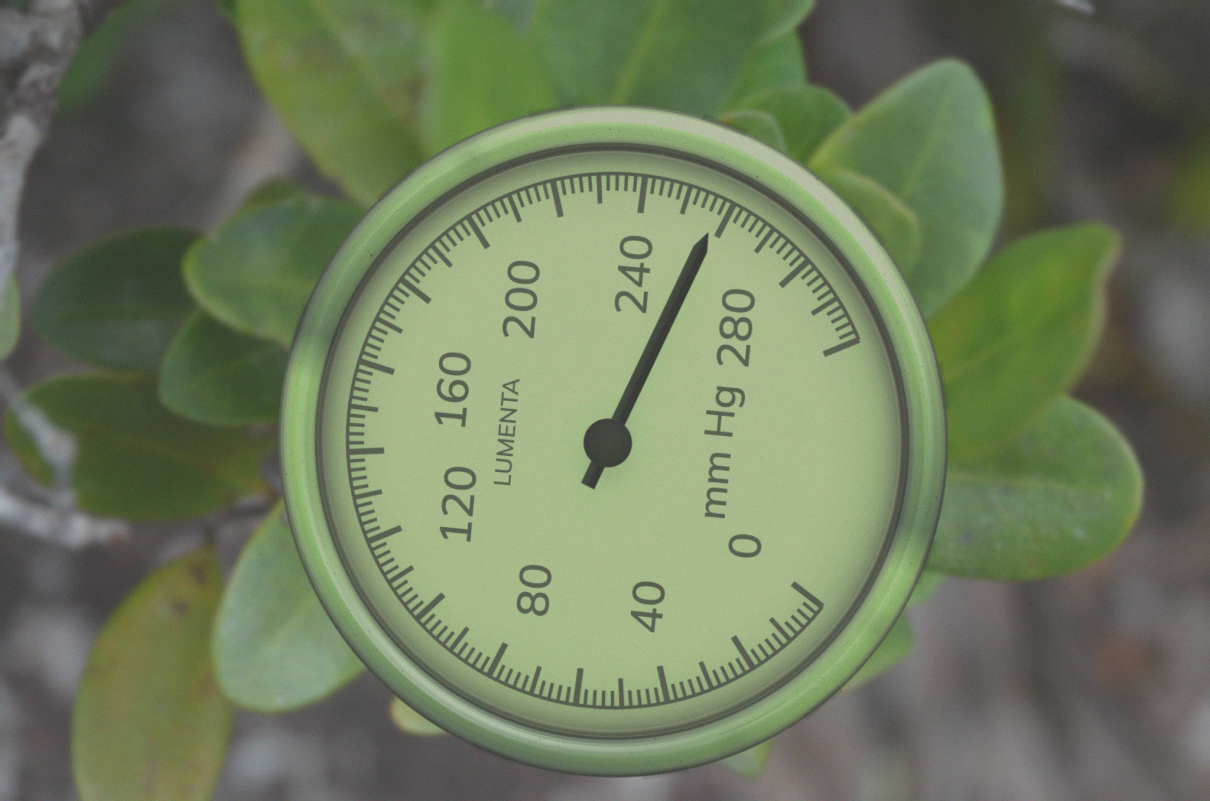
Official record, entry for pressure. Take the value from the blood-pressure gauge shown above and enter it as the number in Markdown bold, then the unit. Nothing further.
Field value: **258** mmHg
